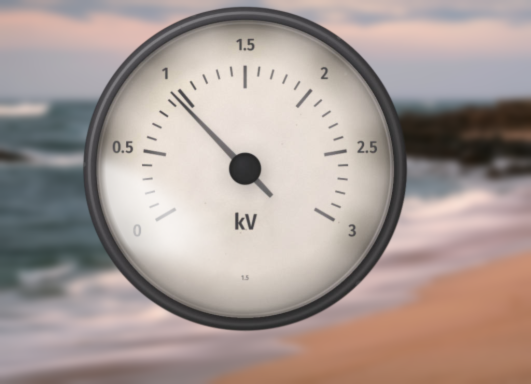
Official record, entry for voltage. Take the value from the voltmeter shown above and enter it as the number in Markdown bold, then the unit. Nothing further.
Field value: **0.95** kV
